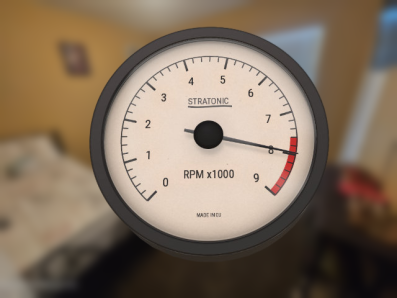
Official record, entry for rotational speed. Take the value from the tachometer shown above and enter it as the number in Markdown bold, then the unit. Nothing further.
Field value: **8000** rpm
